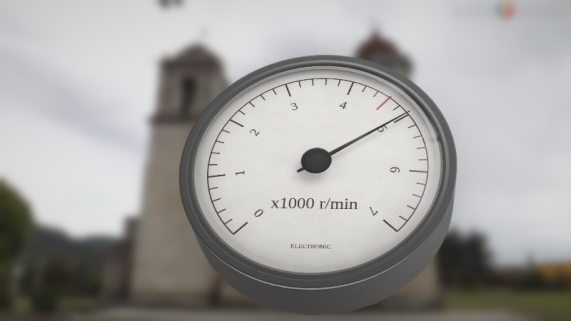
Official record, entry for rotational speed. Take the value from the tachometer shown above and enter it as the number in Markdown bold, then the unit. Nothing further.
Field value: **5000** rpm
